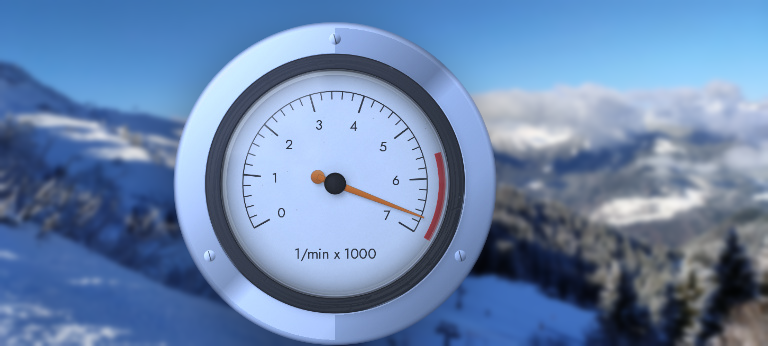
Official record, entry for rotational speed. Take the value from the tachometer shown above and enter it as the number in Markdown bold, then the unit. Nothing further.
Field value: **6700** rpm
